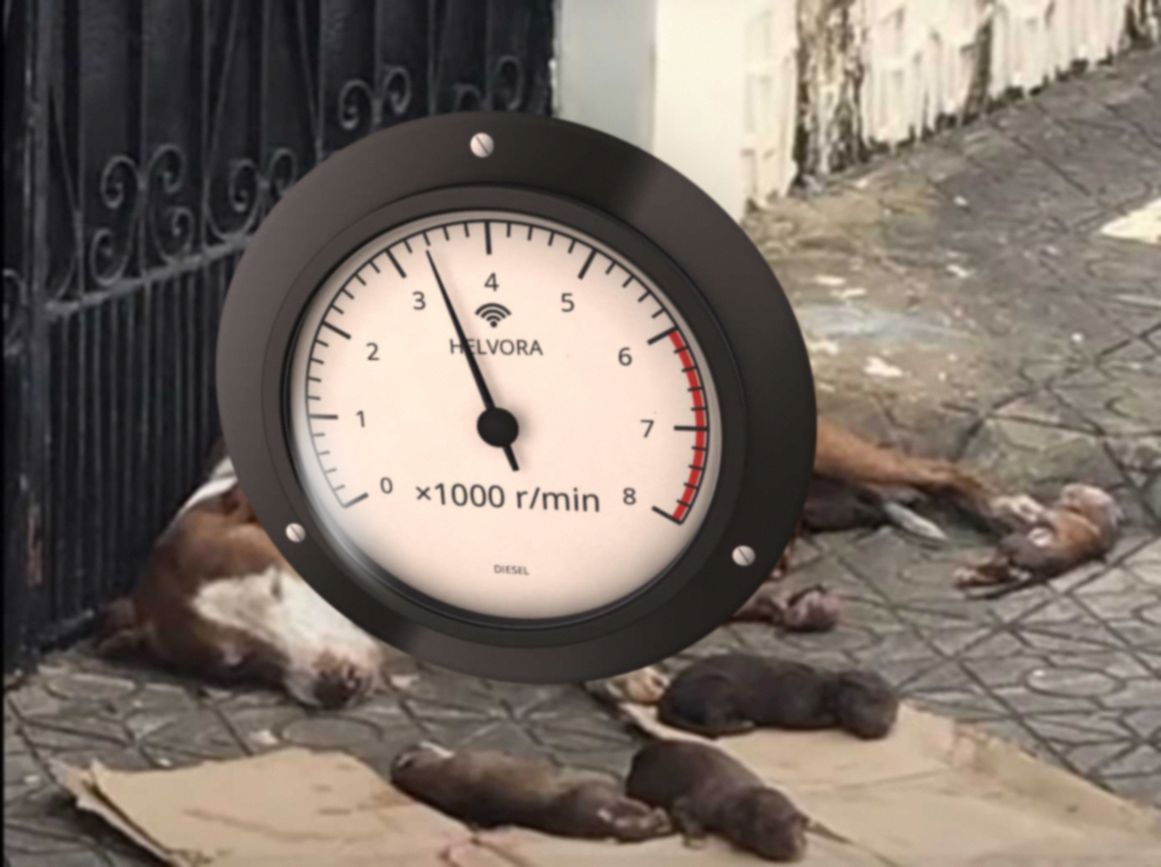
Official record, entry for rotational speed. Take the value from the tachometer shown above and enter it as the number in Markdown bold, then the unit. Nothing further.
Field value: **3400** rpm
